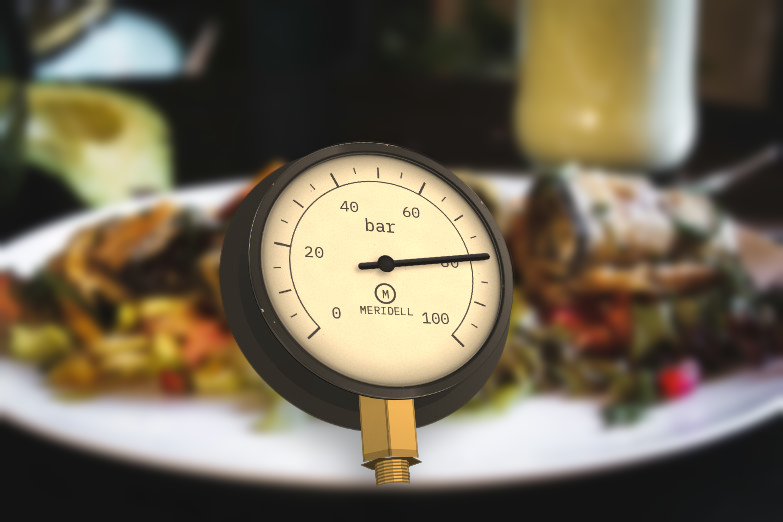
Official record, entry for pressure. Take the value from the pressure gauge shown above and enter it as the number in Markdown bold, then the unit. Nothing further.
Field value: **80** bar
